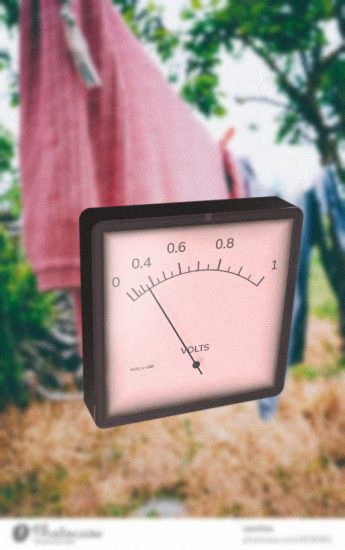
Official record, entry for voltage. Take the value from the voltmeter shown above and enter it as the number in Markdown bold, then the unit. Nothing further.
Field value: **0.35** V
